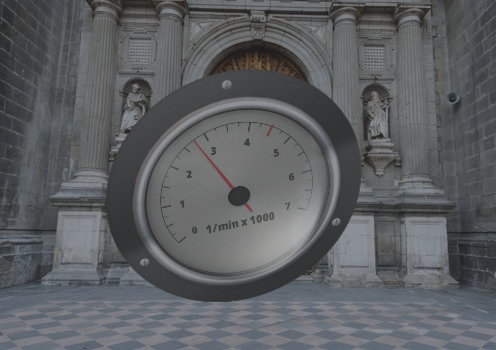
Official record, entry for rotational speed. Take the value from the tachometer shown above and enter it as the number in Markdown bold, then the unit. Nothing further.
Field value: **2750** rpm
